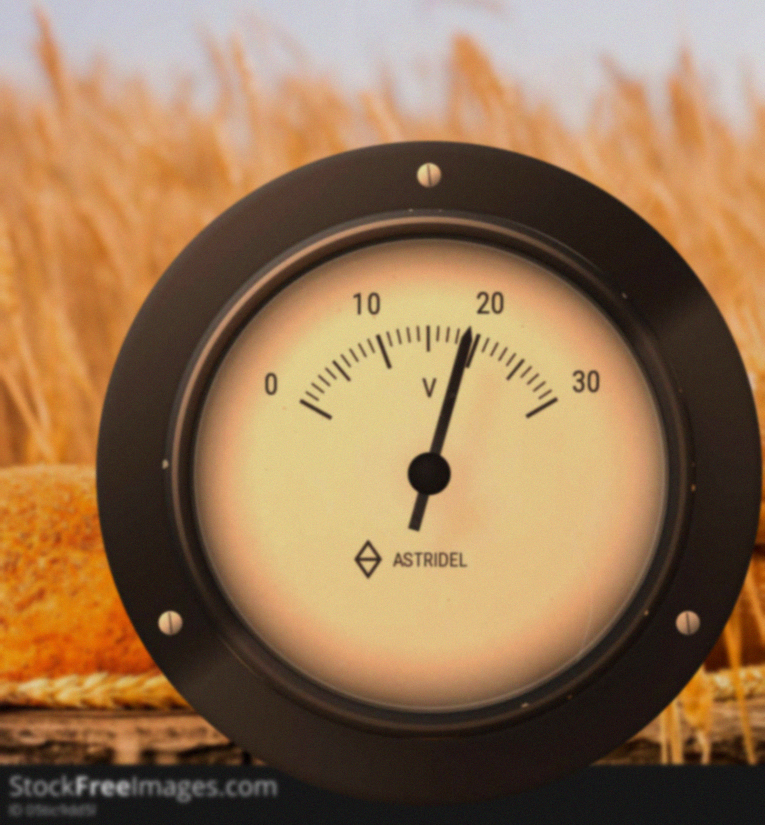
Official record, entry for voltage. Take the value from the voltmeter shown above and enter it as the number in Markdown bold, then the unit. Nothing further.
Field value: **19** V
